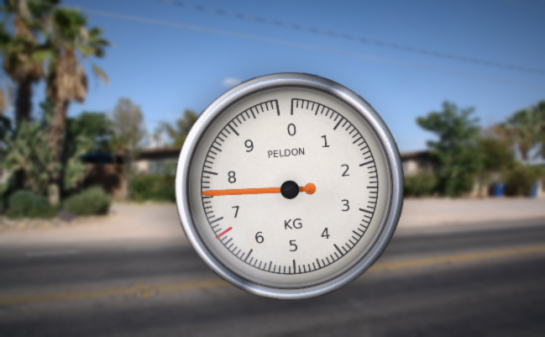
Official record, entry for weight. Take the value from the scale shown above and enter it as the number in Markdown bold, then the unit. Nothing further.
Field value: **7.6** kg
